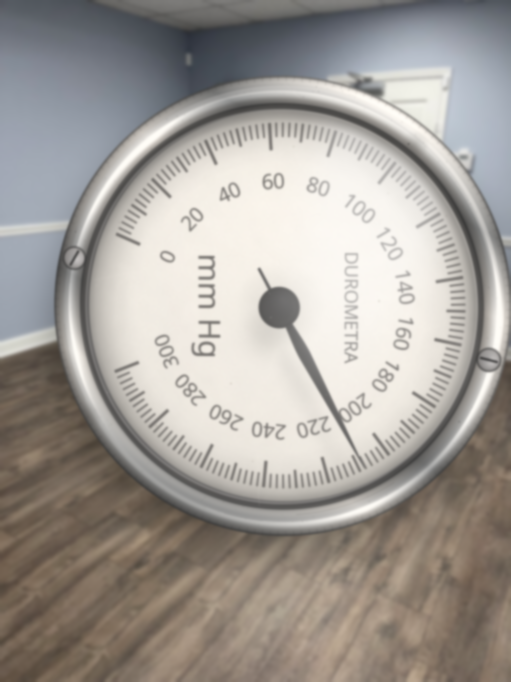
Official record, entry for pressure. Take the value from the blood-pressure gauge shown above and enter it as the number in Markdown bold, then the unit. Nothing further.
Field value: **208** mmHg
